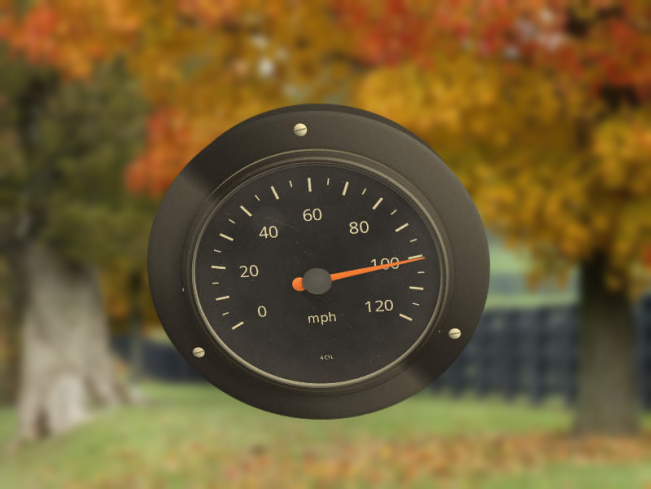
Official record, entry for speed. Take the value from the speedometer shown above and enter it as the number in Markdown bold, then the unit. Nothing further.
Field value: **100** mph
